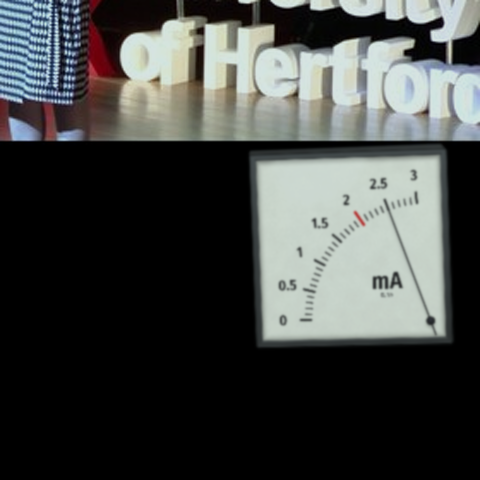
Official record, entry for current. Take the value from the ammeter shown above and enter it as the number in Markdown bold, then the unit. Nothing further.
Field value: **2.5** mA
